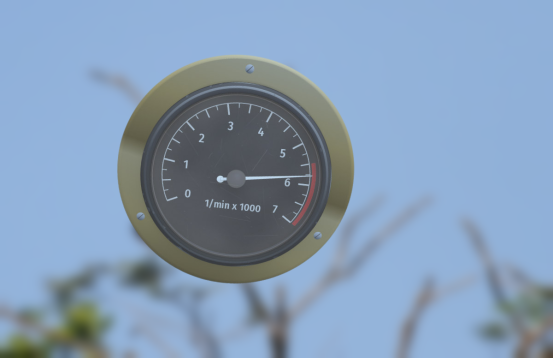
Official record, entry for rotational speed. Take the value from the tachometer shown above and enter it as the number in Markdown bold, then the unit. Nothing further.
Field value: **5750** rpm
